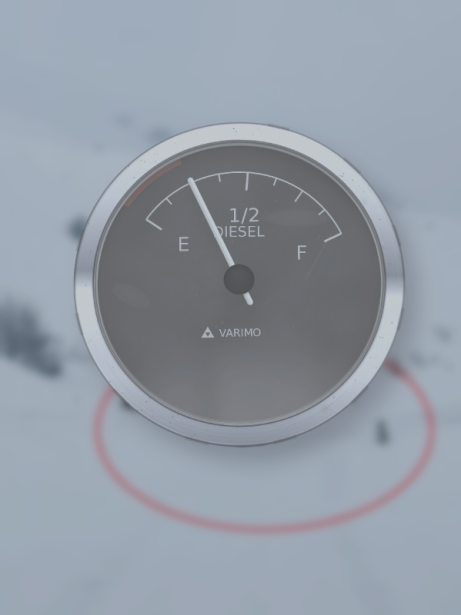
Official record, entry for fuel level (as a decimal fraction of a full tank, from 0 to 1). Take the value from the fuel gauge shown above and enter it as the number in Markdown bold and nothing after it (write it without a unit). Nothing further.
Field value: **0.25**
